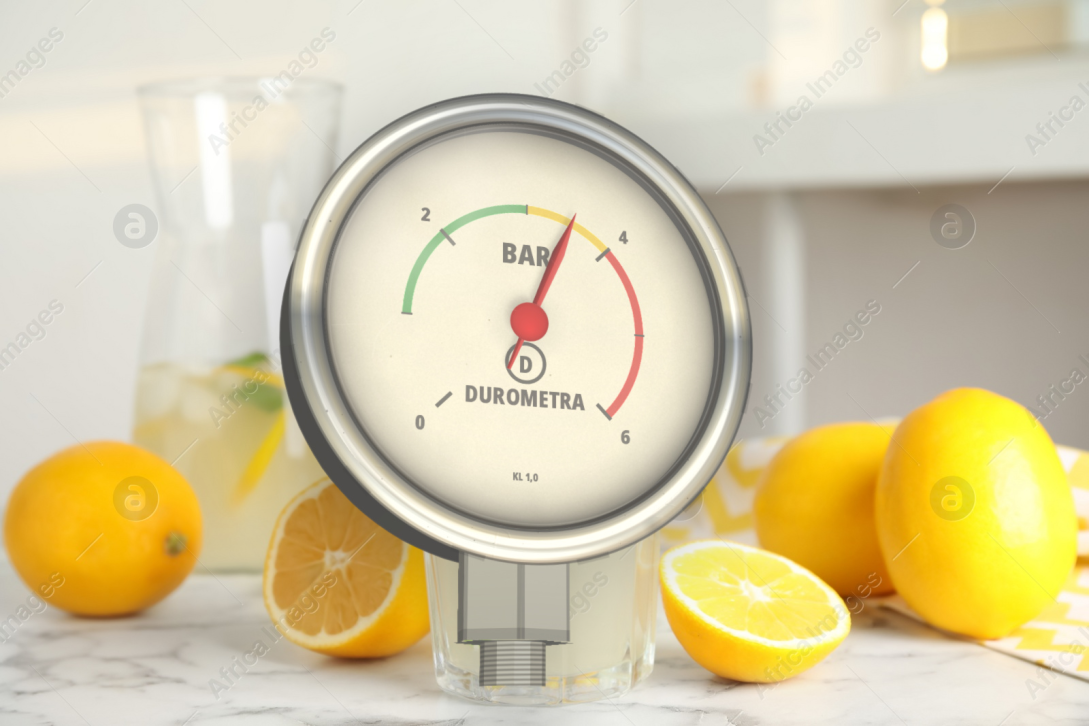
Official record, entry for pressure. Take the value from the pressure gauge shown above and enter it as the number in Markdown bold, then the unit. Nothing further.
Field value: **3.5** bar
